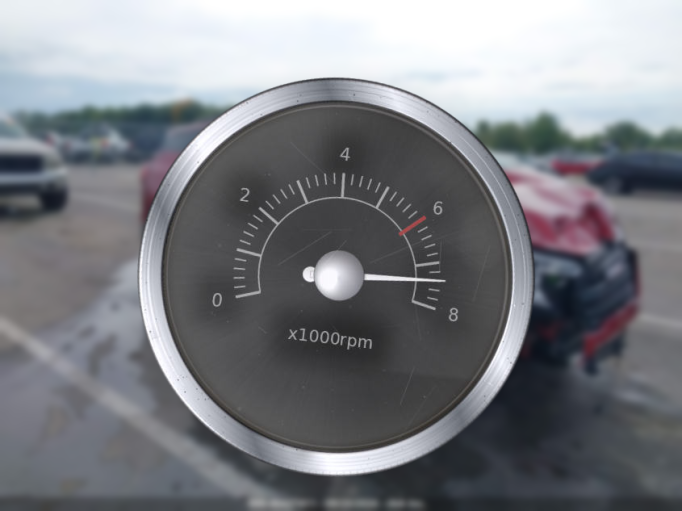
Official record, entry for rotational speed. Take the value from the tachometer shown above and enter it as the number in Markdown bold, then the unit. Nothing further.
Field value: **7400** rpm
